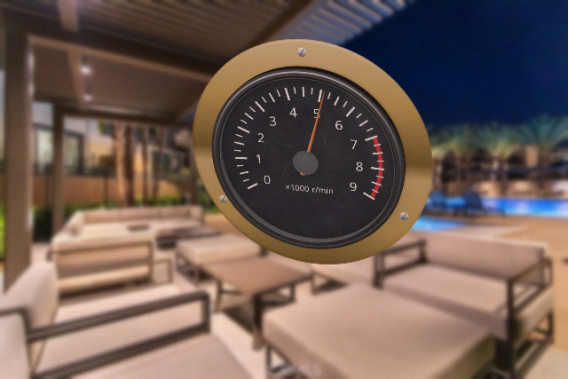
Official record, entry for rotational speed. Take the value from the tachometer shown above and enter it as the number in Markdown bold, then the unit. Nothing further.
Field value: **5125** rpm
